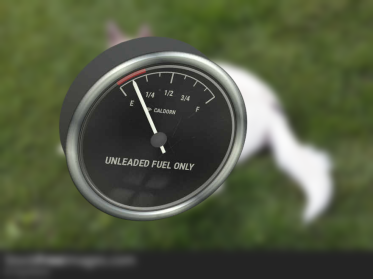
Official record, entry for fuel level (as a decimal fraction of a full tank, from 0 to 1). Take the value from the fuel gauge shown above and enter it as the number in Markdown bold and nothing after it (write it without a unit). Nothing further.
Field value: **0.125**
